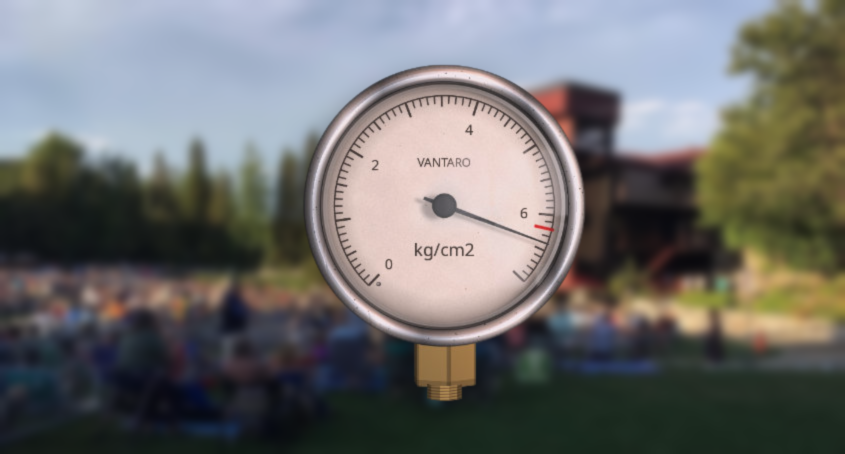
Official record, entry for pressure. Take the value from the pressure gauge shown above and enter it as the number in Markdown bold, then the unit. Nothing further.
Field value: **6.4** kg/cm²
